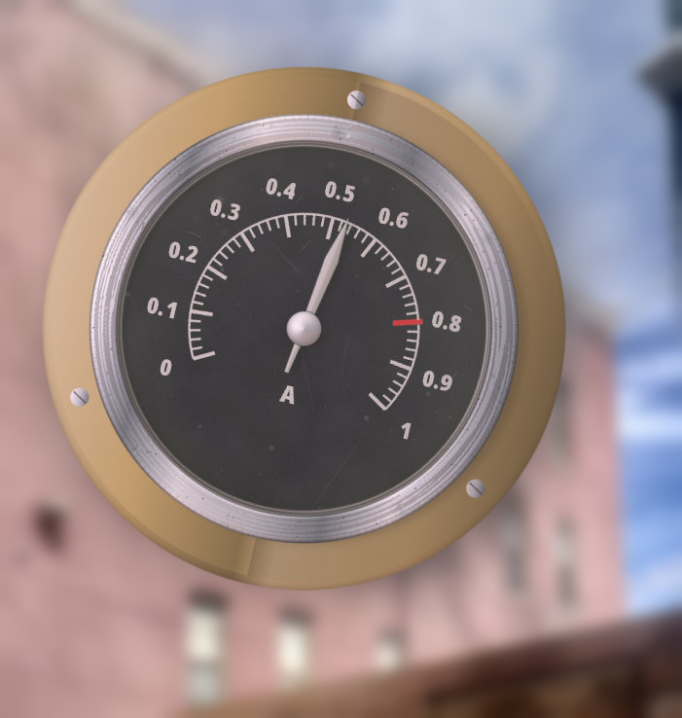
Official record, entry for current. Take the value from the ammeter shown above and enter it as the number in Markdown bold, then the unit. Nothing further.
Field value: **0.53** A
